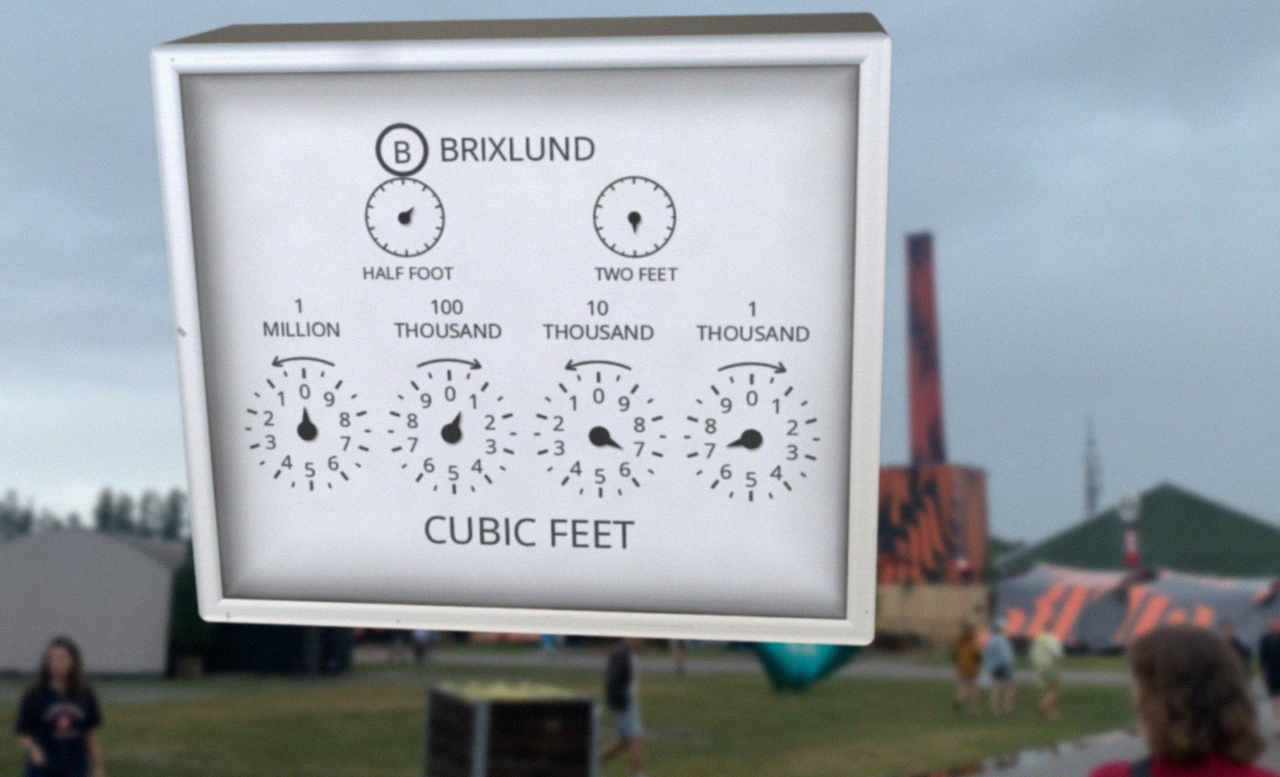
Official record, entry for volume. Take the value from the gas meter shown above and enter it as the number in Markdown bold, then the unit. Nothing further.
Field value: **6700** ft³
